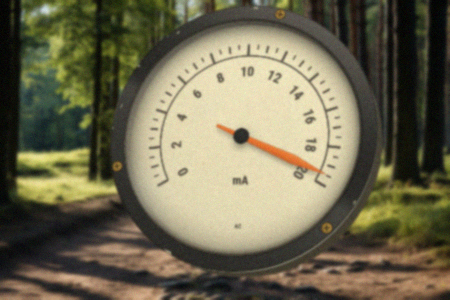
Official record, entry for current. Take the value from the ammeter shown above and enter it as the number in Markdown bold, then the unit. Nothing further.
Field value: **19.5** mA
